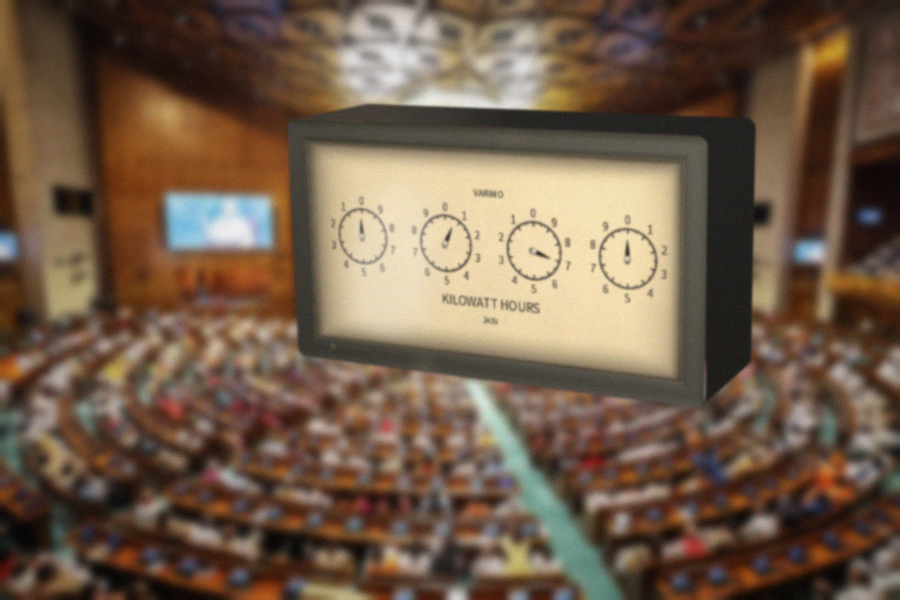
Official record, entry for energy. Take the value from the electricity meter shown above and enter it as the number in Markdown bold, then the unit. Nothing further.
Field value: **70** kWh
